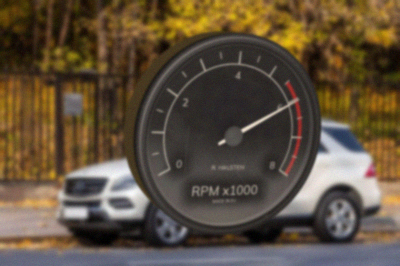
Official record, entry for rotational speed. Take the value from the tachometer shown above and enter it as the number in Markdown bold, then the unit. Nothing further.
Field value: **6000** rpm
